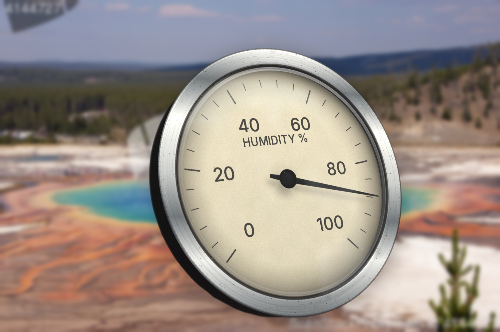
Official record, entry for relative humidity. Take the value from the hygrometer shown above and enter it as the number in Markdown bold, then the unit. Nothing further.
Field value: **88** %
